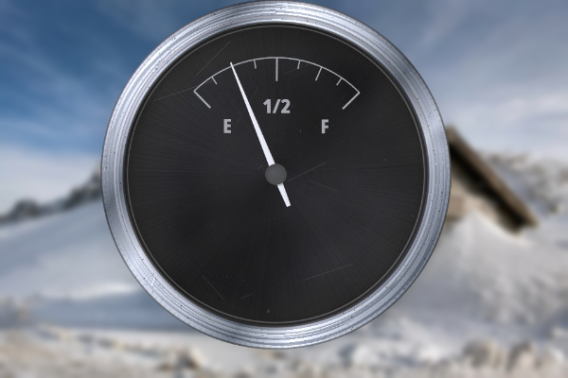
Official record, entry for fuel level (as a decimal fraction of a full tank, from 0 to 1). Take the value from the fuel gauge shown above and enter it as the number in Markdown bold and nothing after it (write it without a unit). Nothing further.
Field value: **0.25**
